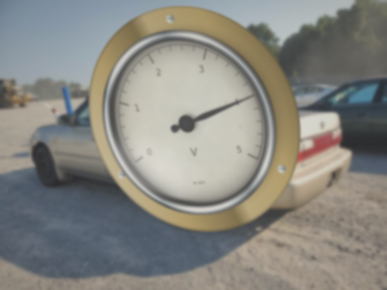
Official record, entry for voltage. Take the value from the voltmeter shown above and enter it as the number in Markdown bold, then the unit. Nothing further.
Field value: **4** V
